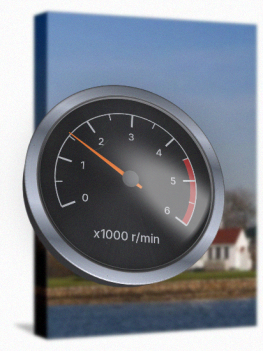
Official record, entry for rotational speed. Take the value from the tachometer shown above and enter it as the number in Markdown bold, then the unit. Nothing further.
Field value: **1500** rpm
